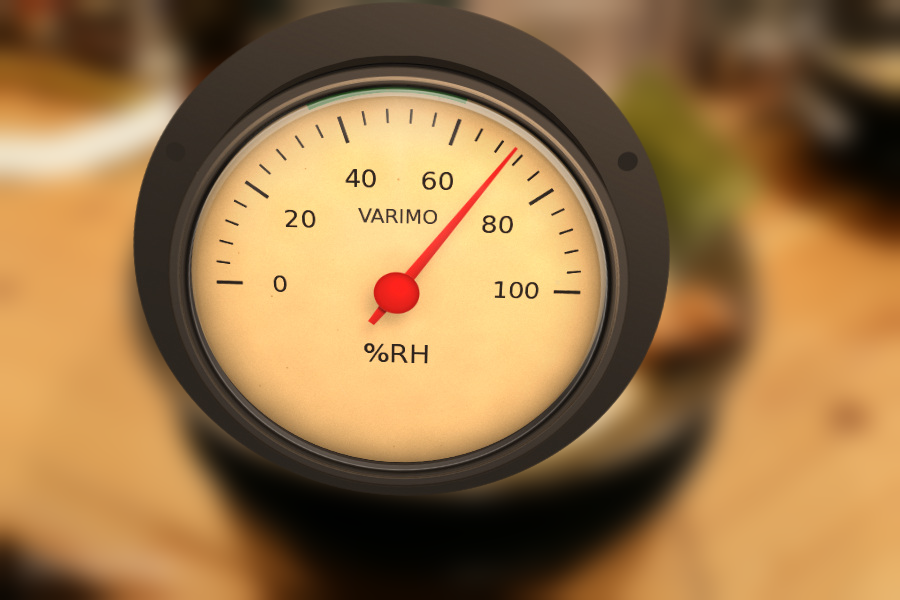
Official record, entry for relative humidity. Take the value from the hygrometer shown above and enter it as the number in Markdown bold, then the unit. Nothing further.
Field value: **70** %
